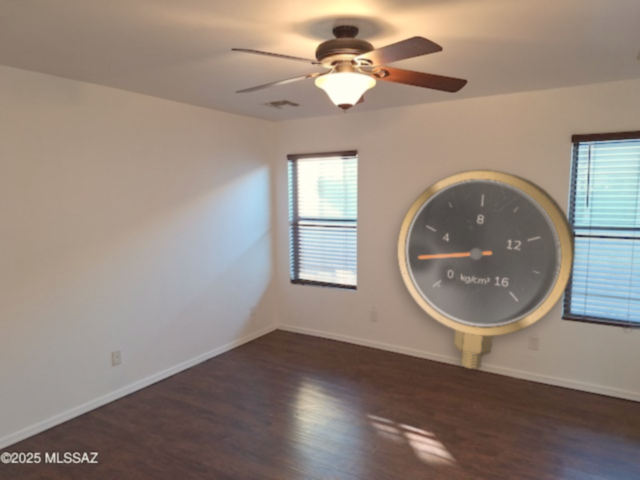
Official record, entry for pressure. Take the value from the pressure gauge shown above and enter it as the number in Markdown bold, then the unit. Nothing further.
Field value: **2** kg/cm²
